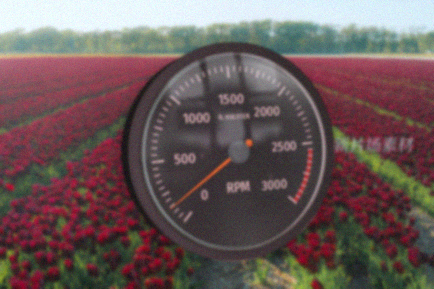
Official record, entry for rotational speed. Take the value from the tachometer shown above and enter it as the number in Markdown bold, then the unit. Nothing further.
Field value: **150** rpm
